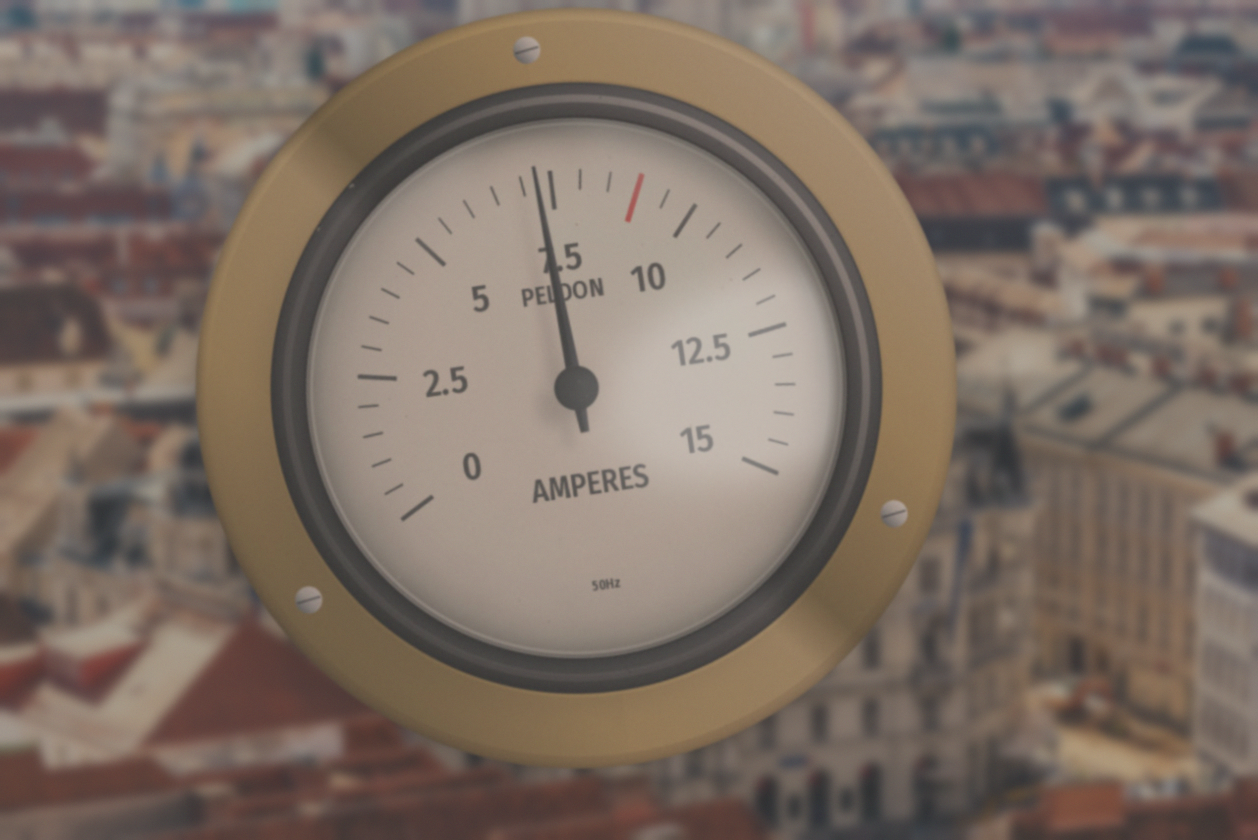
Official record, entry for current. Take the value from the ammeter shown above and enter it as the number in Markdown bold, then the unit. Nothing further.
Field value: **7.25** A
